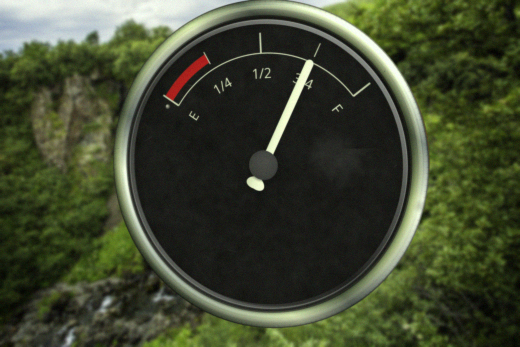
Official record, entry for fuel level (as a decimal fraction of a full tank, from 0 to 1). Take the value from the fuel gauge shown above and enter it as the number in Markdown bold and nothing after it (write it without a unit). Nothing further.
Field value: **0.75**
